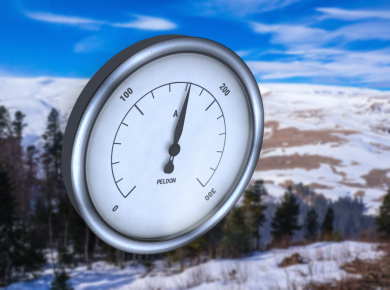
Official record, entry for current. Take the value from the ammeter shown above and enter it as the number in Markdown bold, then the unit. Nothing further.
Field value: **160** A
